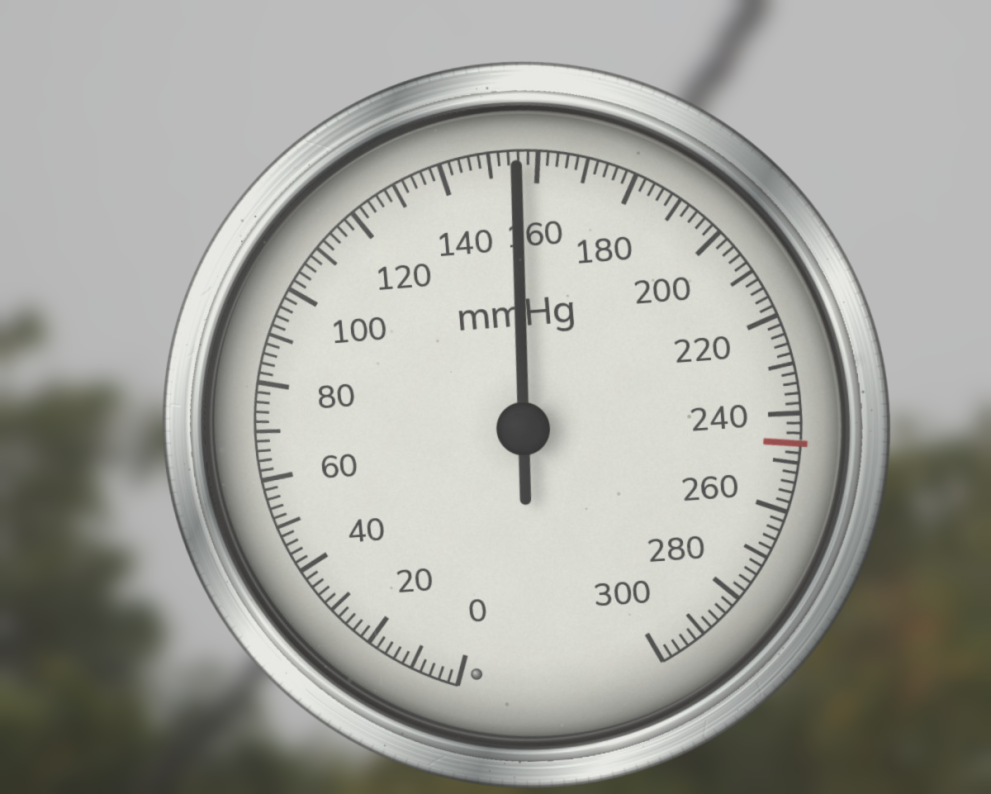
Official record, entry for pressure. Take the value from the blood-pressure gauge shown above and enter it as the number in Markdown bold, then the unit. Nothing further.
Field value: **156** mmHg
